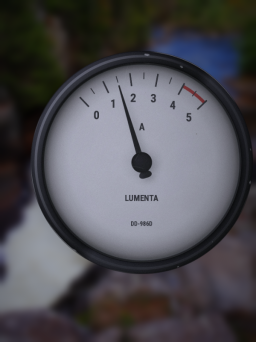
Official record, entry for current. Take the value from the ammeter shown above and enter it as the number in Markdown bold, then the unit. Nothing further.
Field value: **1.5** A
